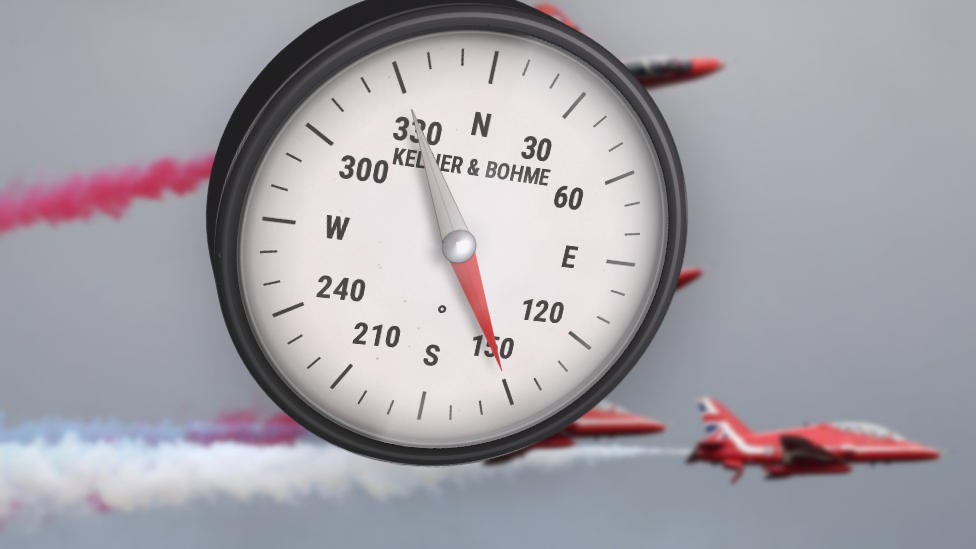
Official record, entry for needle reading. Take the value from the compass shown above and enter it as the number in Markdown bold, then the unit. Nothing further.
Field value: **150** °
